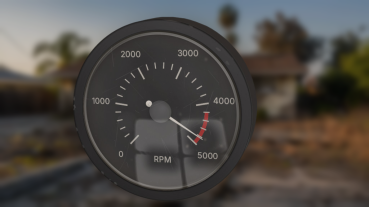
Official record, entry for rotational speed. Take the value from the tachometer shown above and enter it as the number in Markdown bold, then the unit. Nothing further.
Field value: **4800** rpm
